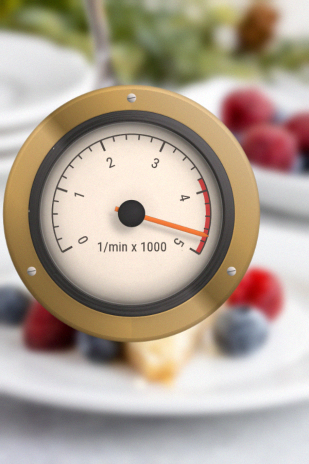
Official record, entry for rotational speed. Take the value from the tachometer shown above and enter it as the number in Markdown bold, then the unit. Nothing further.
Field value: **4700** rpm
